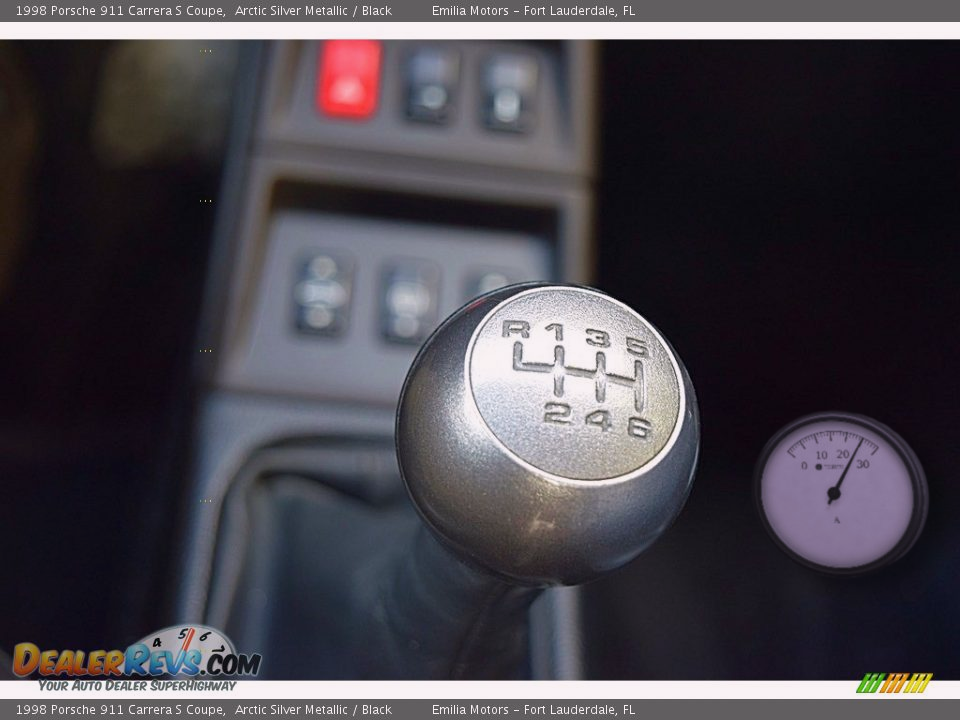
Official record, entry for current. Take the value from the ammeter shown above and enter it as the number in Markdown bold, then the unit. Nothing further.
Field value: **25** A
